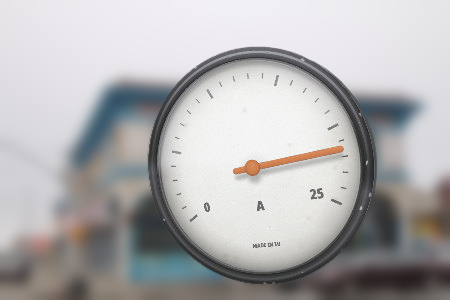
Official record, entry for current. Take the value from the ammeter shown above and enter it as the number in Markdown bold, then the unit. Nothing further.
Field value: **21.5** A
